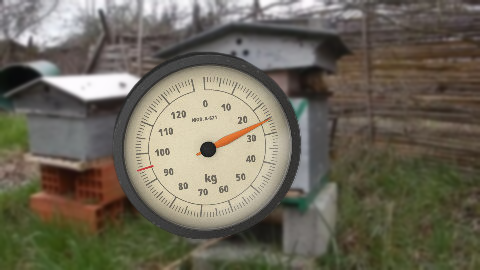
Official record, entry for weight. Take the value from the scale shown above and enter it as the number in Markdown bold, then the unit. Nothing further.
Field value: **25** kg
